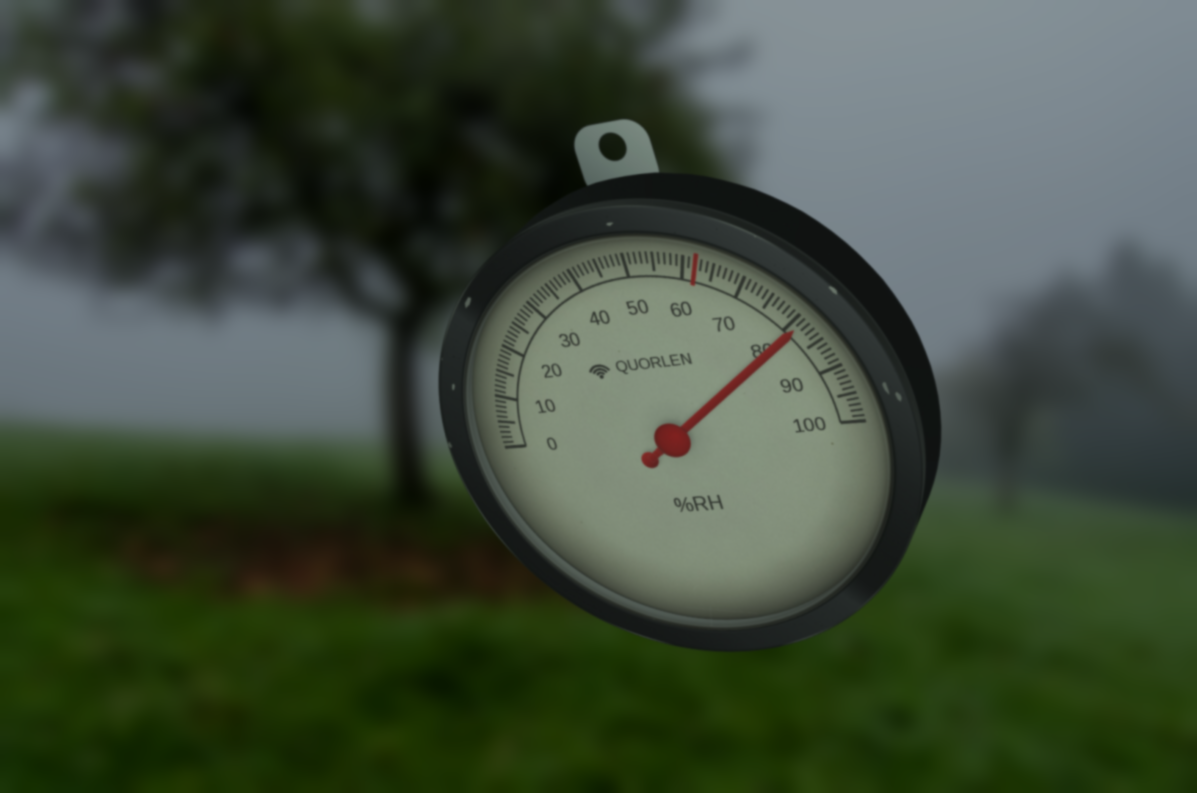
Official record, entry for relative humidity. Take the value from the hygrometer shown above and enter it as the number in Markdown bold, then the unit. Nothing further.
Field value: **81** %
